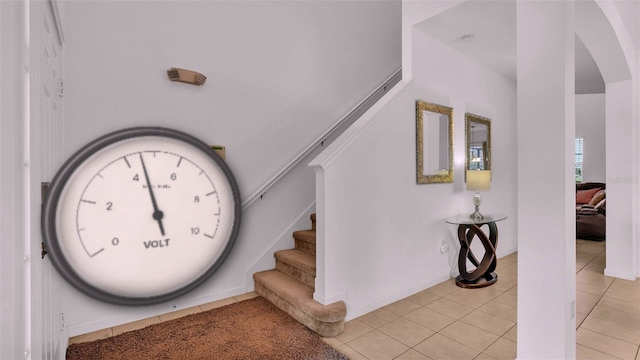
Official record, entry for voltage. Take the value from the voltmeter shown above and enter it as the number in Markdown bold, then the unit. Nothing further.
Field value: **4.5** V
